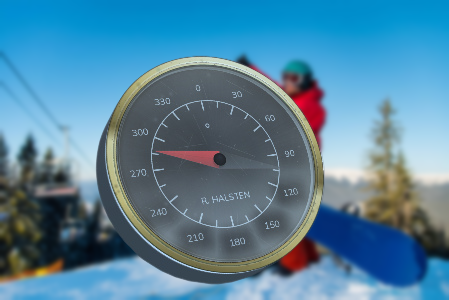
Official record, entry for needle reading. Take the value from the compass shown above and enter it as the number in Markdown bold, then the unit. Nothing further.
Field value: **285** °
